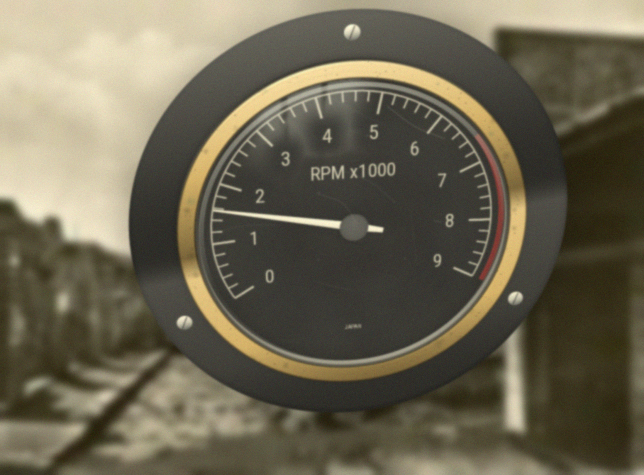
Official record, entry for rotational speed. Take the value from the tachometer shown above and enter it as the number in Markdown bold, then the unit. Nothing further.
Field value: **1600** rpm
